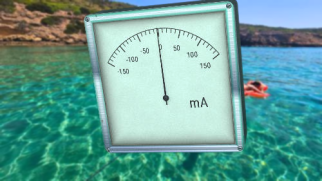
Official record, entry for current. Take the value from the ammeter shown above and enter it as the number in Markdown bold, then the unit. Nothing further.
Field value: **0** mA
